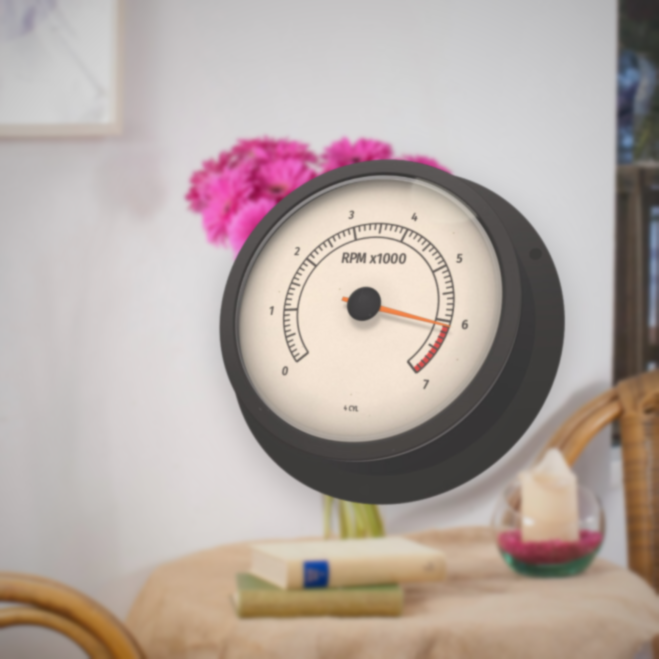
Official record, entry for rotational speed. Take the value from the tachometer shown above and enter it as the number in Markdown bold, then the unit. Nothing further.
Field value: **6100** rpm
